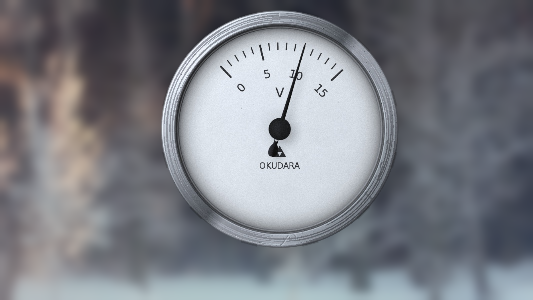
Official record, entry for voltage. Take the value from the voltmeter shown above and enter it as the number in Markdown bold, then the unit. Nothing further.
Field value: **10** V
